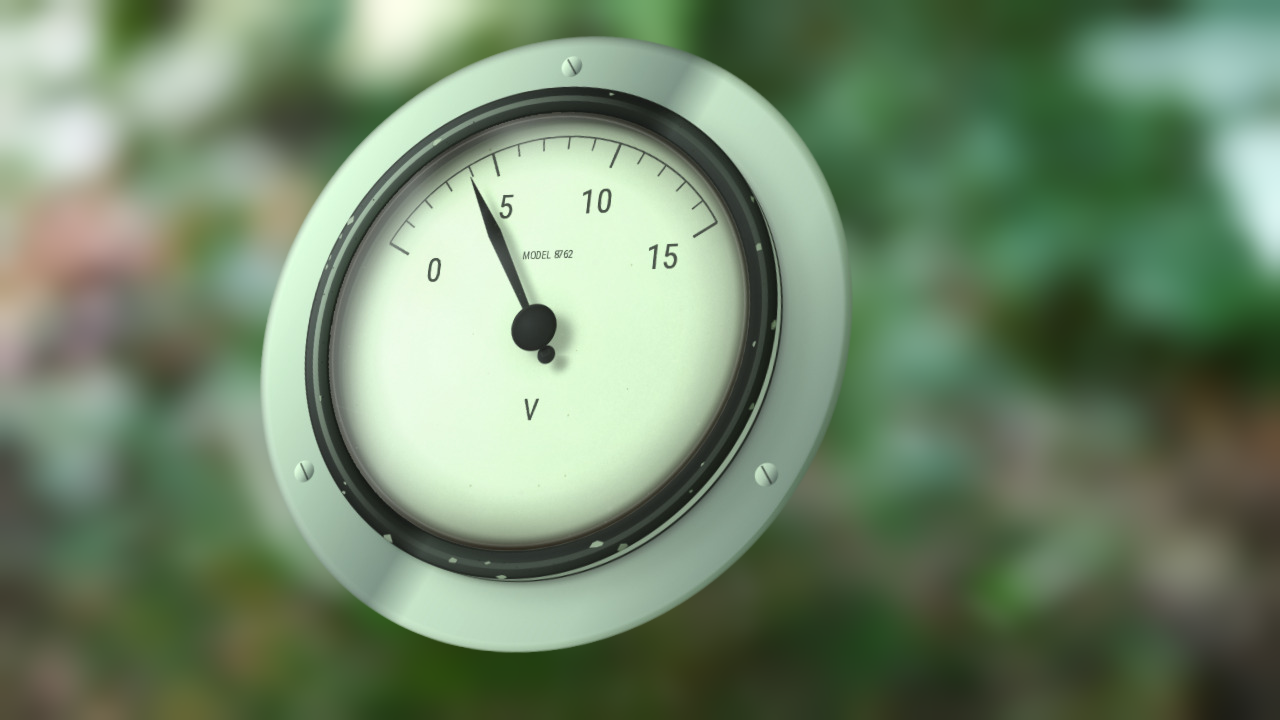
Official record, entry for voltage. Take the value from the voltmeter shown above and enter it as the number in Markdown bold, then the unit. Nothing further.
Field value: **4** V
